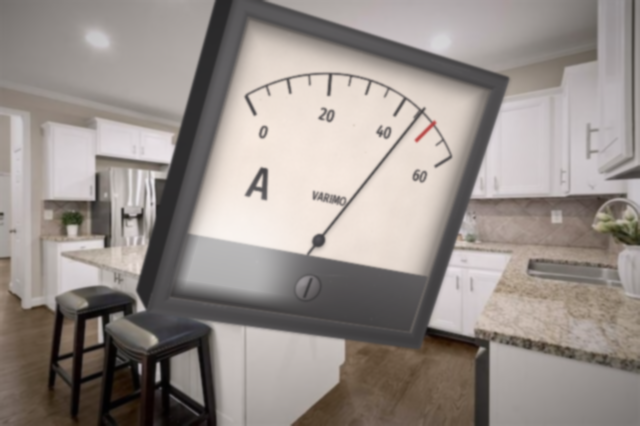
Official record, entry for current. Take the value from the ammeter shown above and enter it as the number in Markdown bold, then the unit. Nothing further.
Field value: **45** A
